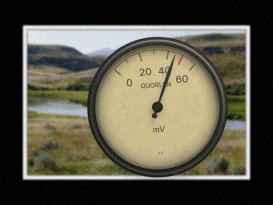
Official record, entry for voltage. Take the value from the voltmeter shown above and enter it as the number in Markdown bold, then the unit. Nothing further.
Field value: **45** mV
